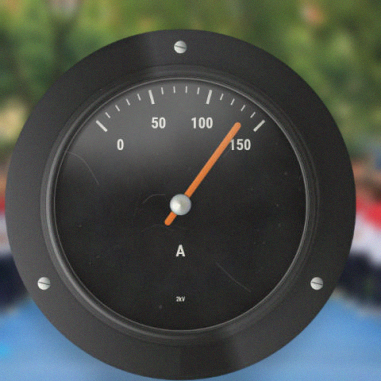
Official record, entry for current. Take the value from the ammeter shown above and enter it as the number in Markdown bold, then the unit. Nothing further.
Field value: **135** A
